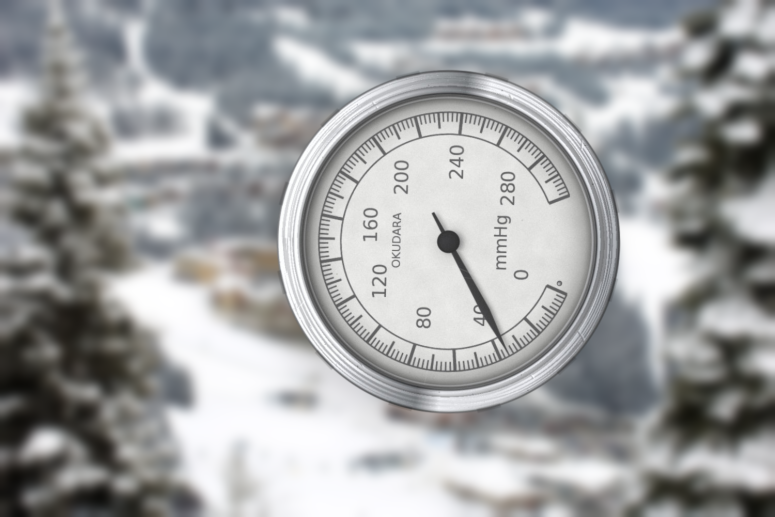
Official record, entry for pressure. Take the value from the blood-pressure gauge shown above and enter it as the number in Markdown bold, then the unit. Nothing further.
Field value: **36** mmHg
